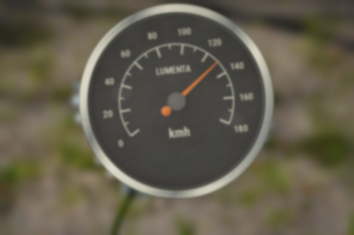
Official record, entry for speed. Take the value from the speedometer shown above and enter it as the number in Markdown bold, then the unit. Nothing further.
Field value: **130** km/h
